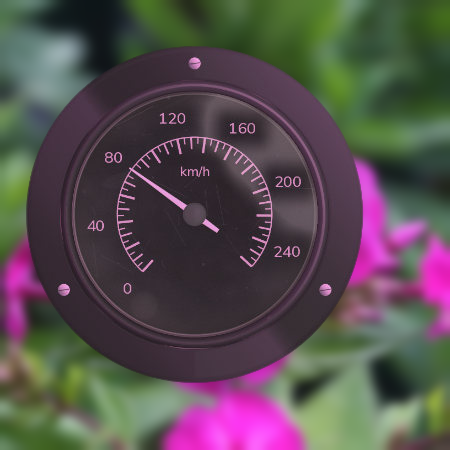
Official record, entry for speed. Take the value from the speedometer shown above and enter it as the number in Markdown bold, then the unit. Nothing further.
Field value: **80** km/h
